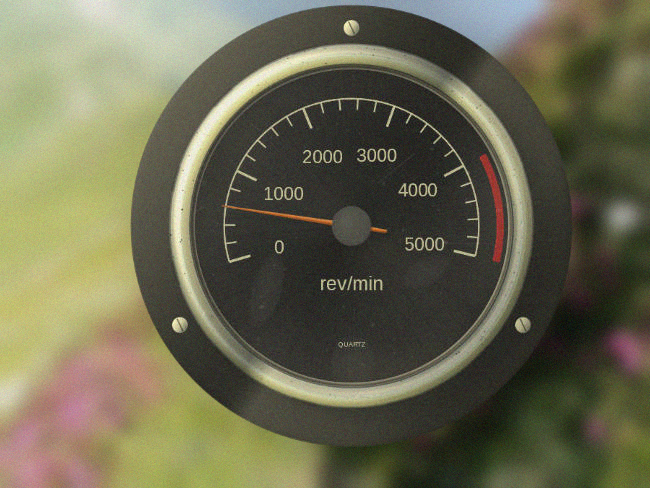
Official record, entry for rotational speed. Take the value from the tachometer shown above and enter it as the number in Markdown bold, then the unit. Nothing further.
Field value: **600** rpm
